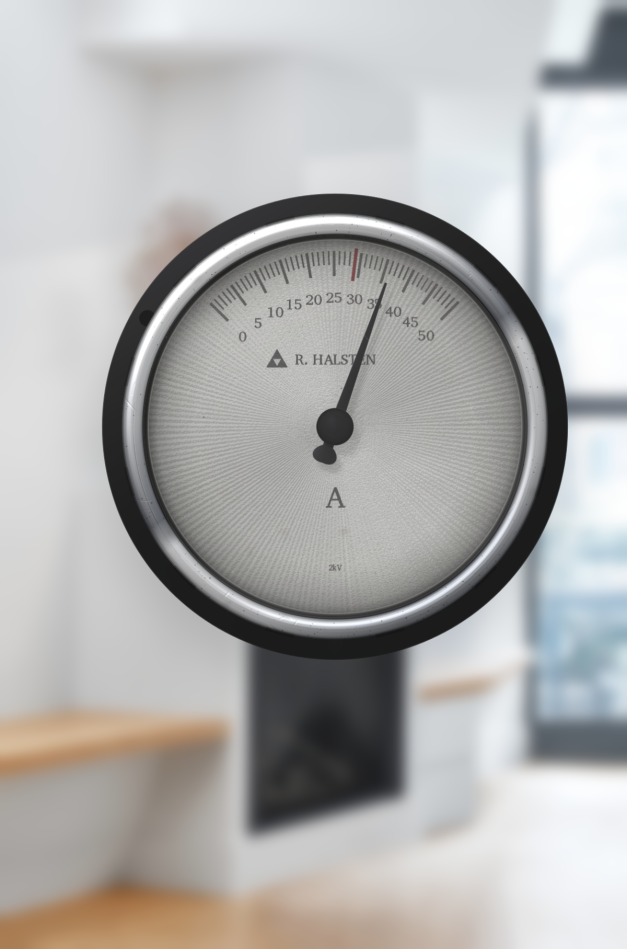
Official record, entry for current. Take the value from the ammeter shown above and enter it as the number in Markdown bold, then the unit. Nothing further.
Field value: **36** A
